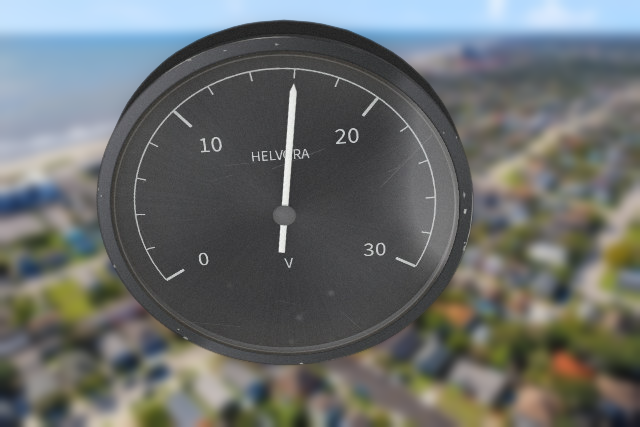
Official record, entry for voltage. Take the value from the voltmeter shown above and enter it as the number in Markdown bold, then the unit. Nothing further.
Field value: **16** V
